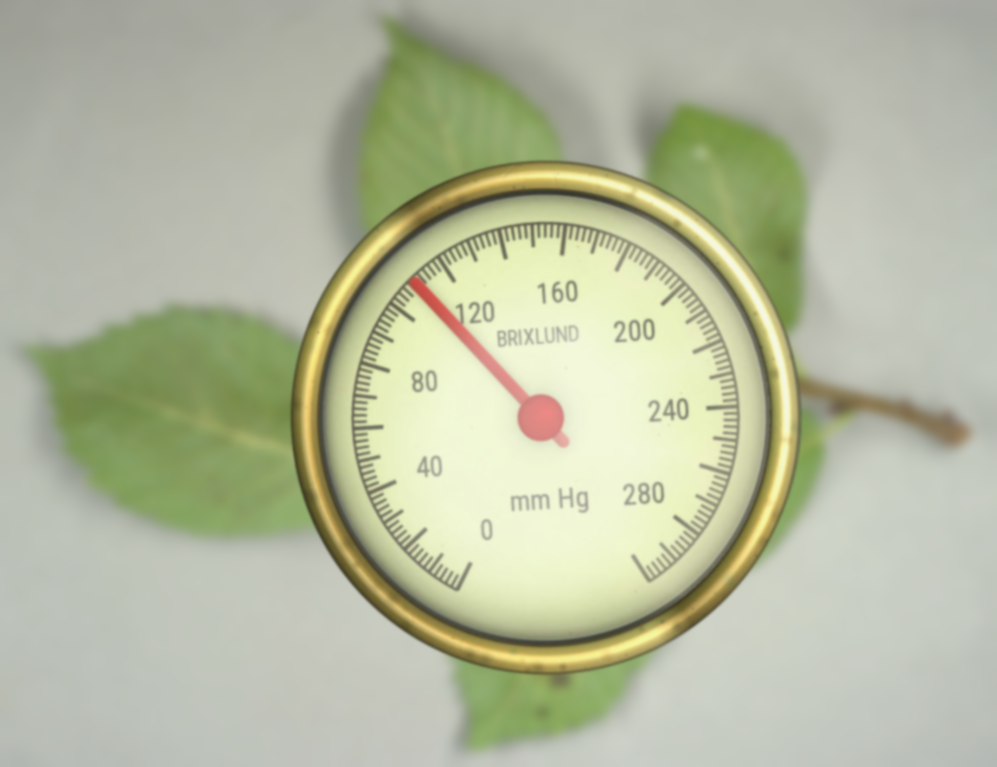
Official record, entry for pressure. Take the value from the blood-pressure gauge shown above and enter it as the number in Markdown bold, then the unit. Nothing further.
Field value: **110** mmHg
